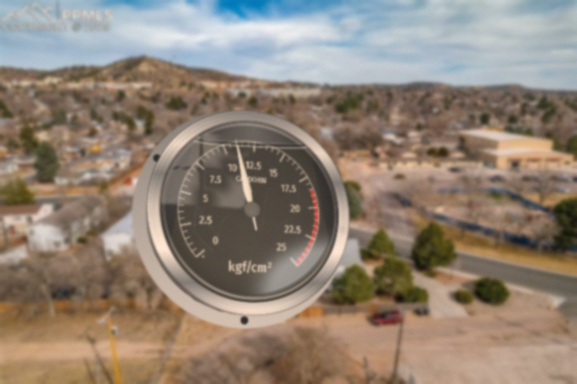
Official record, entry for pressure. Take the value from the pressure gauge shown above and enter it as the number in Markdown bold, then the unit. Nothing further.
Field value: **11** kg/cm²
